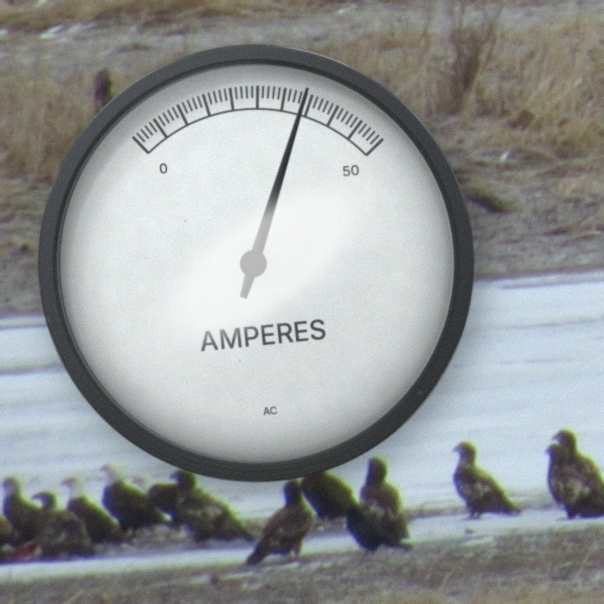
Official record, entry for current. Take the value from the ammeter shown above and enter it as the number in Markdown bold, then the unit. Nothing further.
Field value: **34** A
